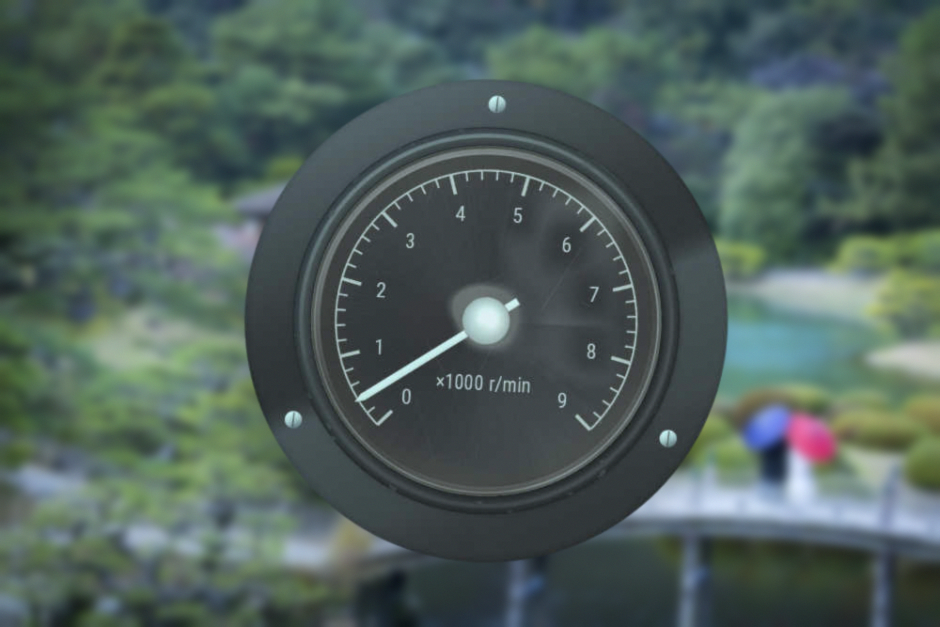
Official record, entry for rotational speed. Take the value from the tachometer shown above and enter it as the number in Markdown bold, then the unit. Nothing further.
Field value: **400** rpm
